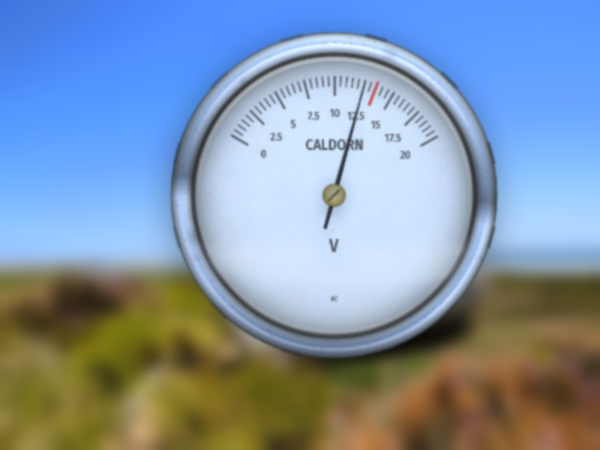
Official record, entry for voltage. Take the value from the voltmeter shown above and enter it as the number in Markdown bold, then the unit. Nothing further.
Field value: **12.5** V
